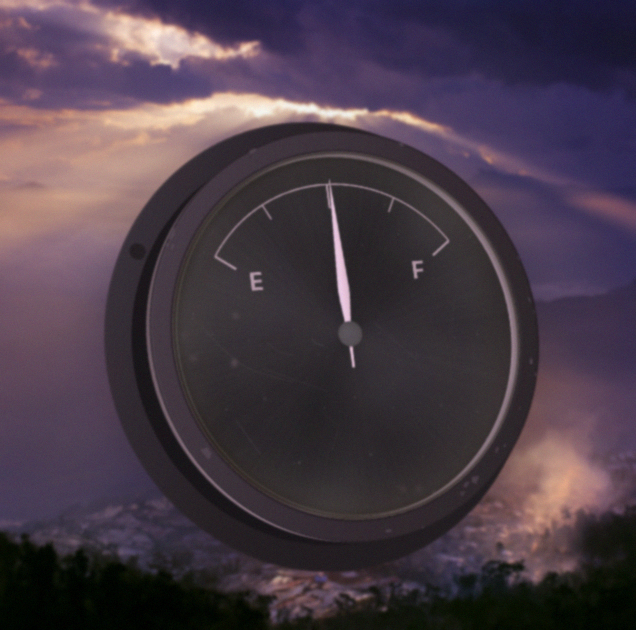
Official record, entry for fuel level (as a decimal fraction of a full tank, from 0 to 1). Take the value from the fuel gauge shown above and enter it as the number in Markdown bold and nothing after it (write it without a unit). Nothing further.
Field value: **0.5**
